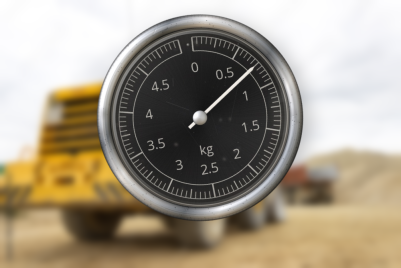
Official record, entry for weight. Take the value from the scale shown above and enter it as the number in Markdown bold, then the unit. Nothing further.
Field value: **0.75** kg
